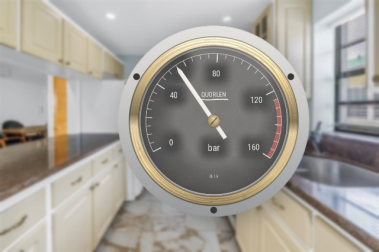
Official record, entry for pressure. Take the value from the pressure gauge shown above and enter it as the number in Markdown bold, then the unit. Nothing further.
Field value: **55** bar
